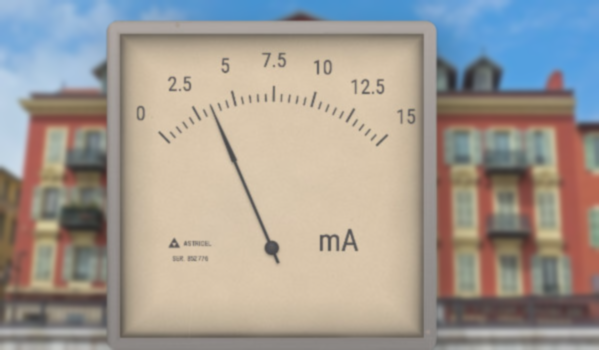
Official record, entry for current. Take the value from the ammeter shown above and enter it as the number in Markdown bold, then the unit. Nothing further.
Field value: **3.5** mA
